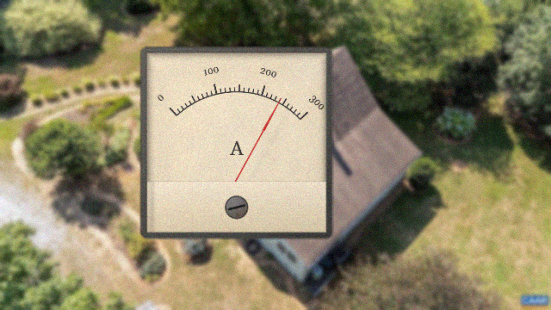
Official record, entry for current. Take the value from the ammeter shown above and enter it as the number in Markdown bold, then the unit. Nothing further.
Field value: **240** A
